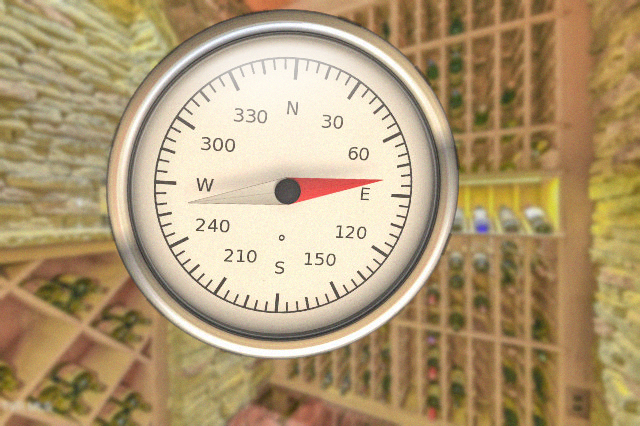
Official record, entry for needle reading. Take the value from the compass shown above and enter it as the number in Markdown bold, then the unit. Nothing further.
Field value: **80** °
